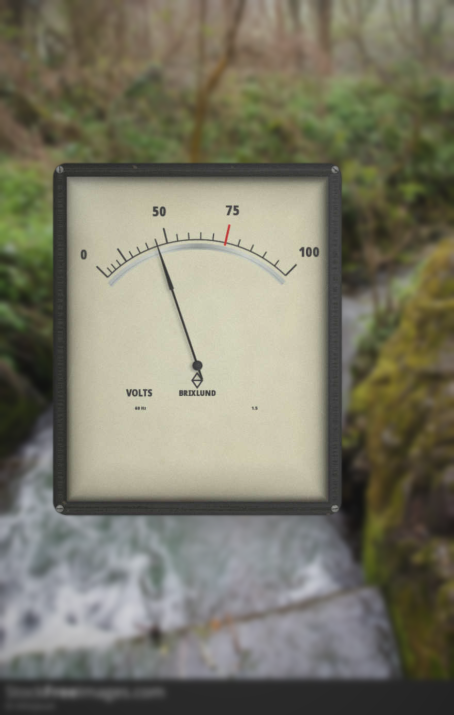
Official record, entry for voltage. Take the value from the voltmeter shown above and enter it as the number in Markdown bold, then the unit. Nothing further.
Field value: **45** V
